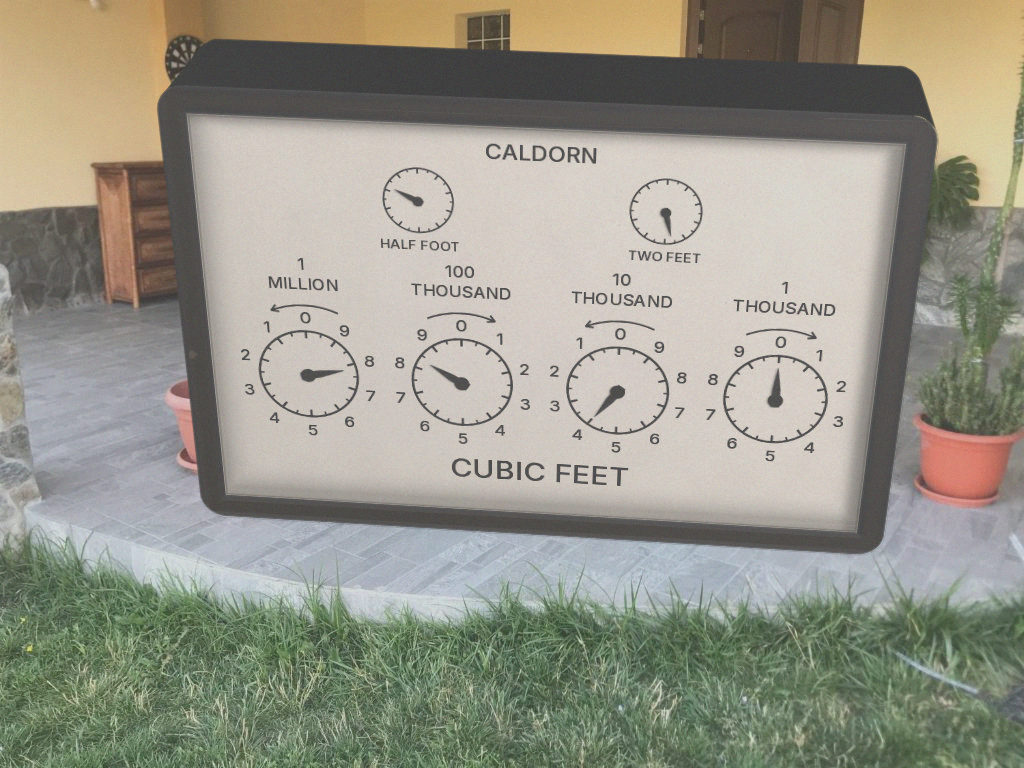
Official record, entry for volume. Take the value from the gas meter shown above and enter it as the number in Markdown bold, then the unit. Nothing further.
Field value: **784000** ft³
